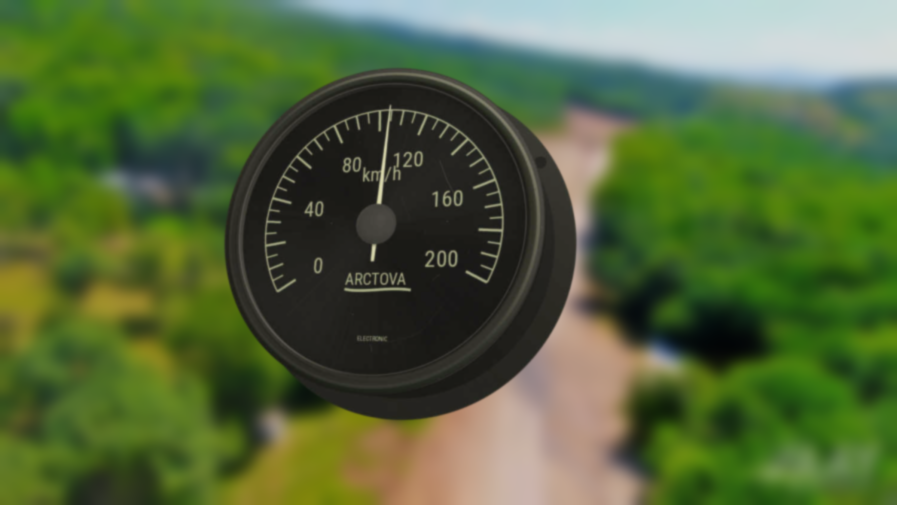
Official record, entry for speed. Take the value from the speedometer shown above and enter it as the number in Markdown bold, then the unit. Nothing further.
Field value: **105** km/h
